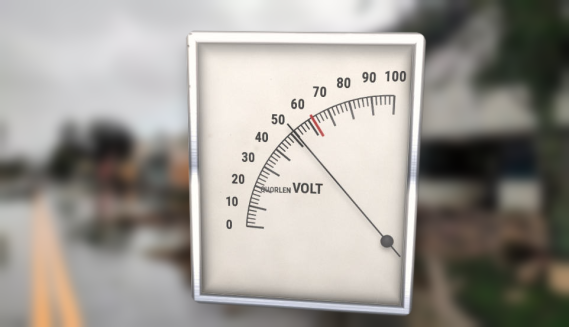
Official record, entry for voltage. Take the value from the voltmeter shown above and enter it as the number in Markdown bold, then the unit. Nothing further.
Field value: **52** V
